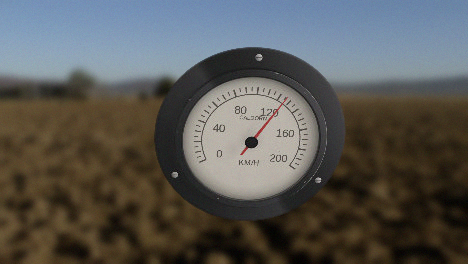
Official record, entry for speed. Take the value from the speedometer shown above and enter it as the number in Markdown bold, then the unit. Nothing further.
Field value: **125** km/h
